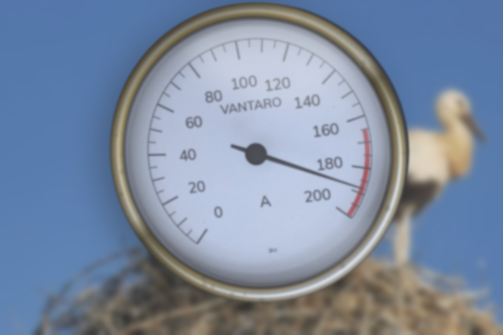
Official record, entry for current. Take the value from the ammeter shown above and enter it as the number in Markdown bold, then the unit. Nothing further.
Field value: **187.5** A
